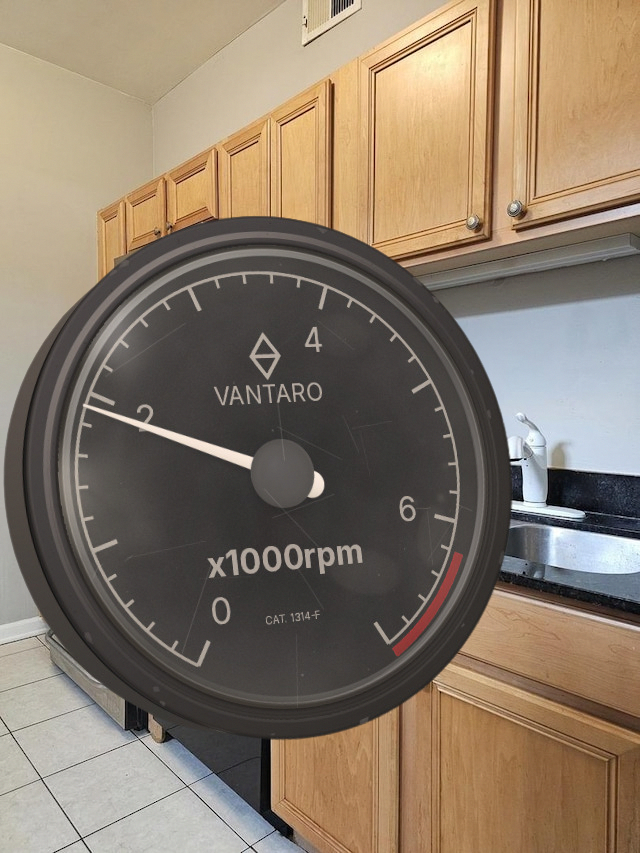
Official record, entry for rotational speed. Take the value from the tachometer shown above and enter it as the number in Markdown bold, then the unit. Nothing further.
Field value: **1900** rpm
